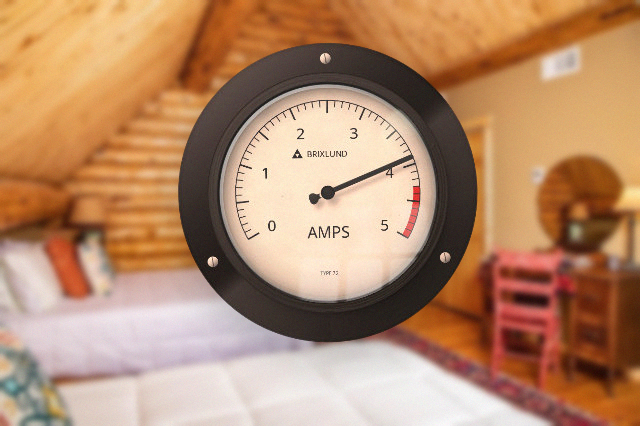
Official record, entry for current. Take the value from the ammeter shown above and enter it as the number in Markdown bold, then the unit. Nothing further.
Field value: **3.9** A
